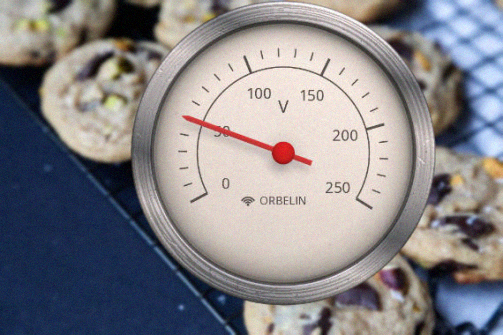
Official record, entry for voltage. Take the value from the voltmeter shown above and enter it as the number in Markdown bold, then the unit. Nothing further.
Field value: **50** V
